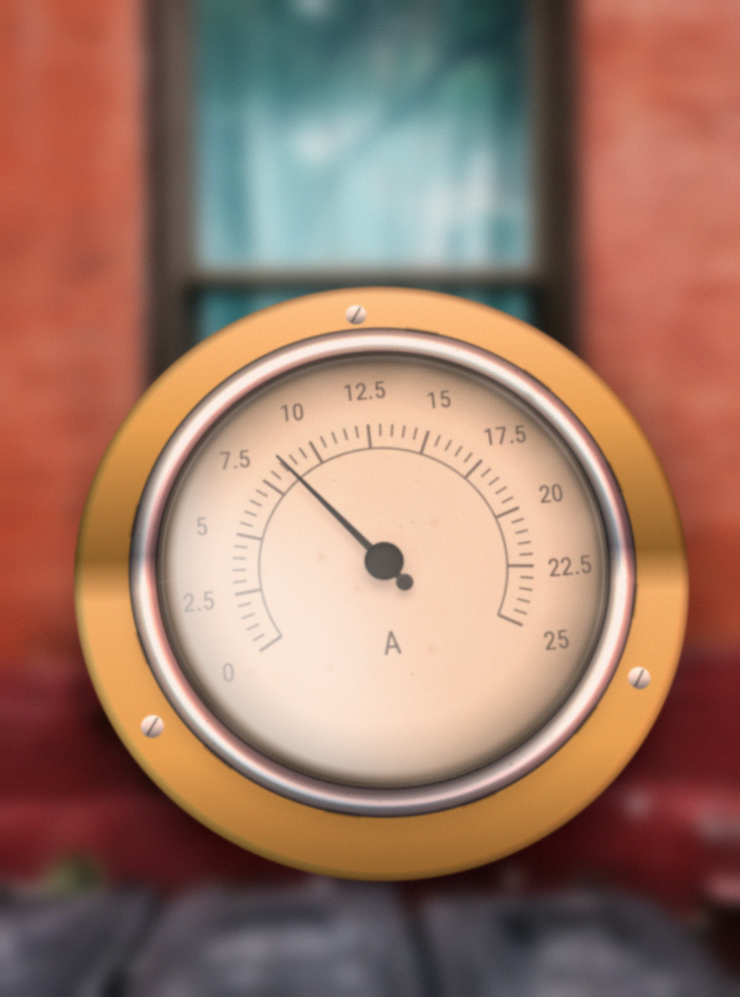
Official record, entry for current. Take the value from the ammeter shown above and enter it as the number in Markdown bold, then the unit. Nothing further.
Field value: **8.5** A
